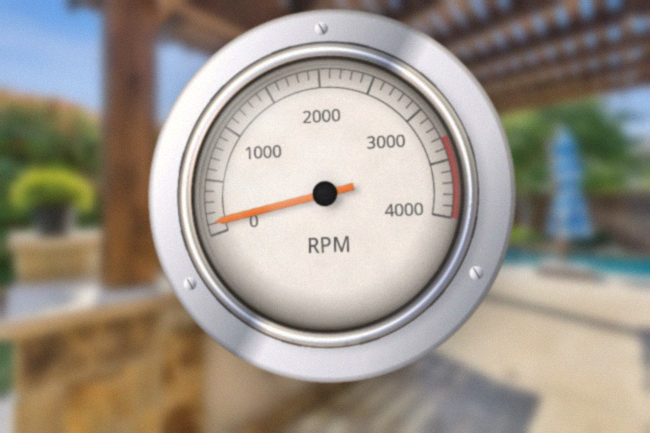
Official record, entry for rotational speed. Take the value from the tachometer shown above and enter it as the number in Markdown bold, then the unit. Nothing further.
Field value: **100** rpm
